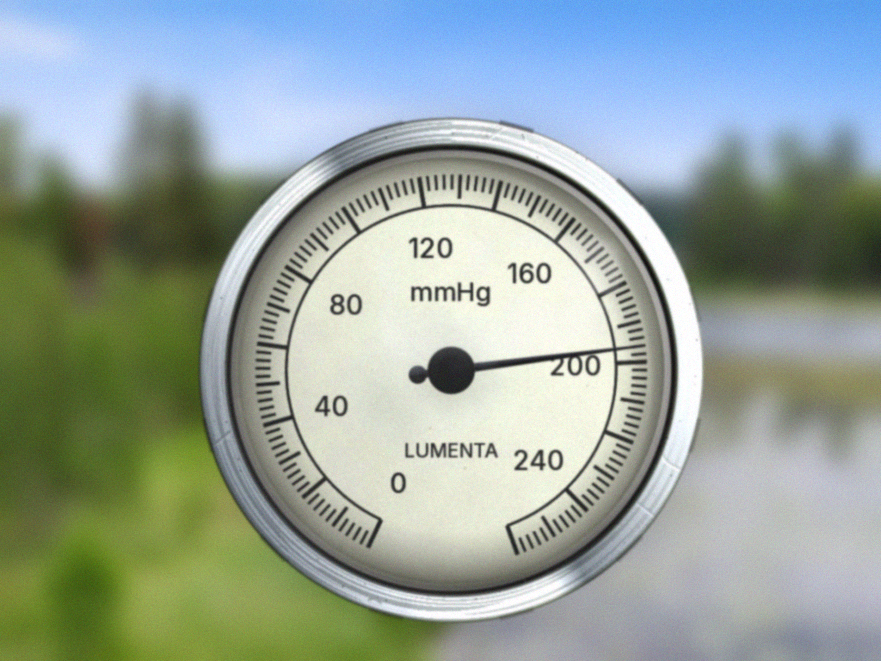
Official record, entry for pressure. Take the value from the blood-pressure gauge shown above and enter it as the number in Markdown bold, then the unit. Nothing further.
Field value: **196** mmHg
